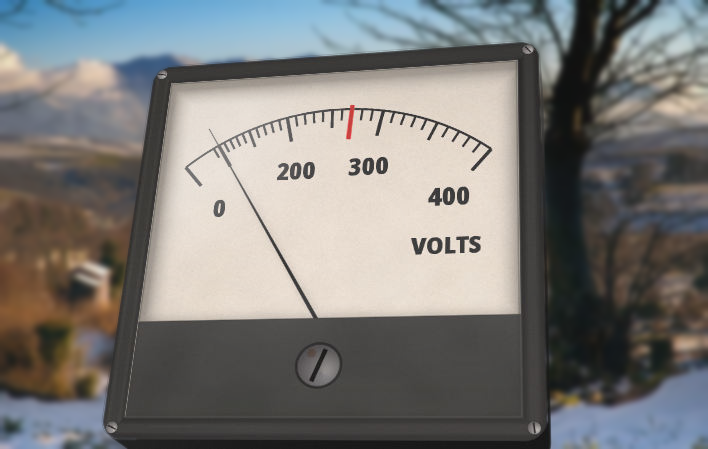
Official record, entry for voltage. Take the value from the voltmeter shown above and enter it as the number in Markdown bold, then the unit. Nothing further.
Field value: **100** V
